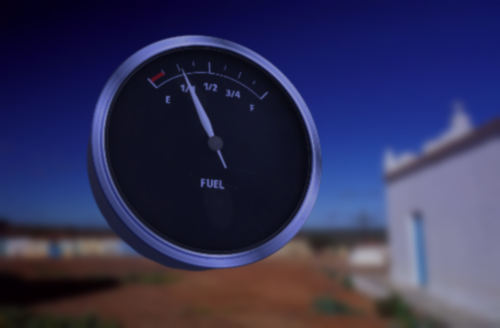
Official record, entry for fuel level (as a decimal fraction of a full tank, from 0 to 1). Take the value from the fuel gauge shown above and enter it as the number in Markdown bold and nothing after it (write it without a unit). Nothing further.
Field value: **0.25**
